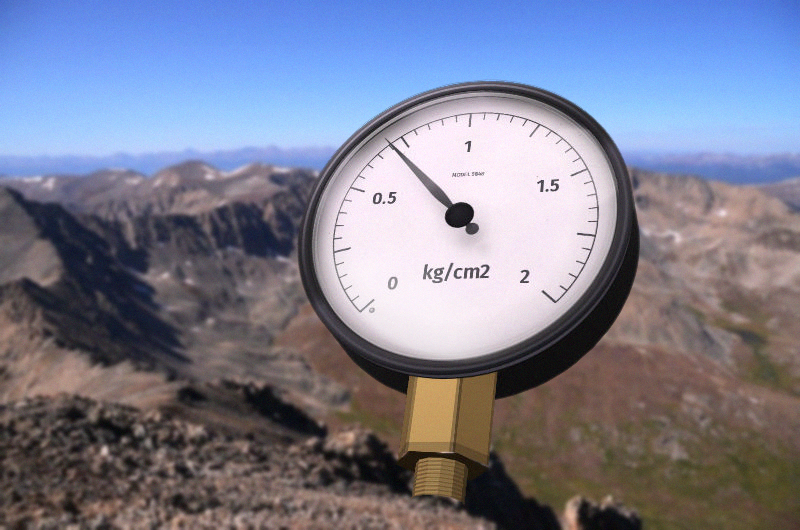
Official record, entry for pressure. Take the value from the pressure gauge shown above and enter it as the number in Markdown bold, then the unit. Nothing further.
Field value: **0.7** kg/cm²
